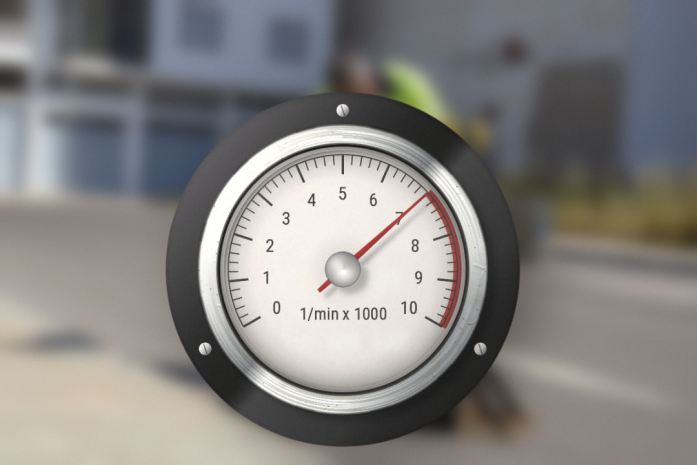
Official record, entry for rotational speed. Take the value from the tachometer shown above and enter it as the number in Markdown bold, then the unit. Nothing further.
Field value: **7000** rpm
